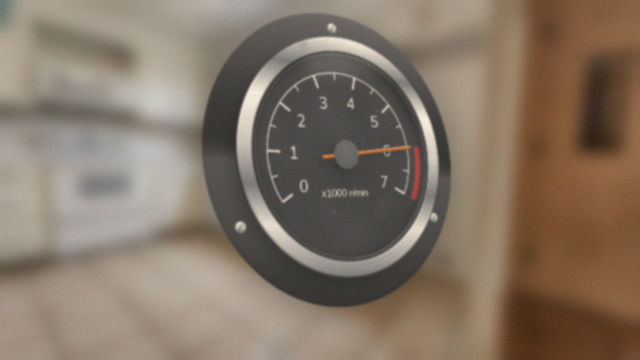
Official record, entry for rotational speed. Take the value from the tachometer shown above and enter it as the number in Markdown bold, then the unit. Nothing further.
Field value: **6000** rpm
